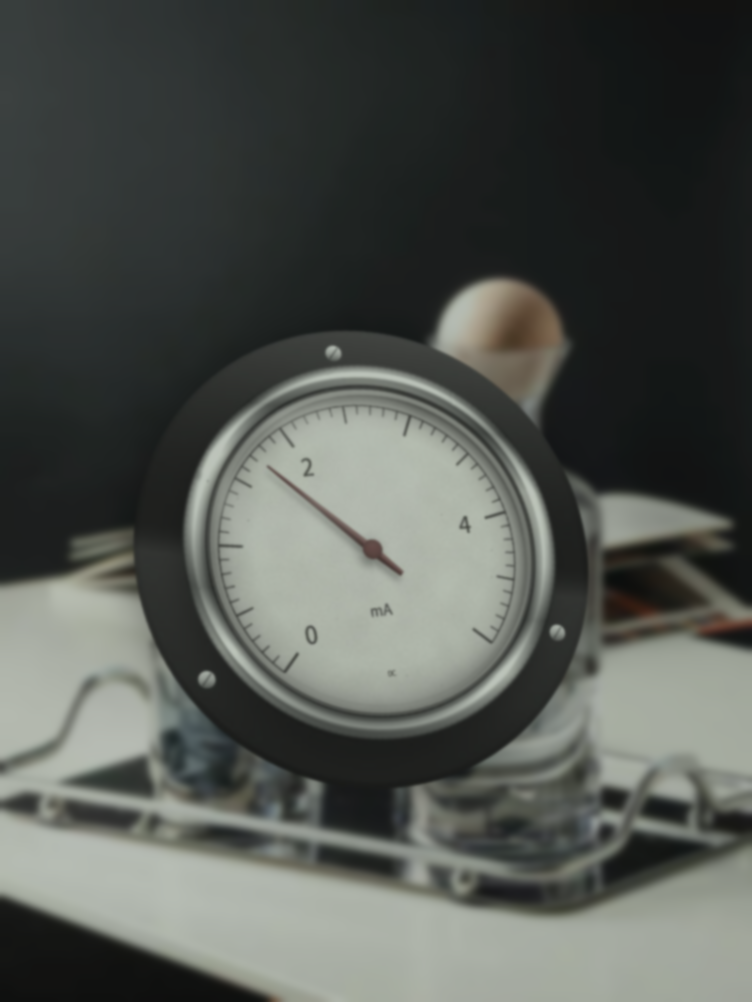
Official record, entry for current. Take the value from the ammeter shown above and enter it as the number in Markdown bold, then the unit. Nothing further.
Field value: **1.7** mA
